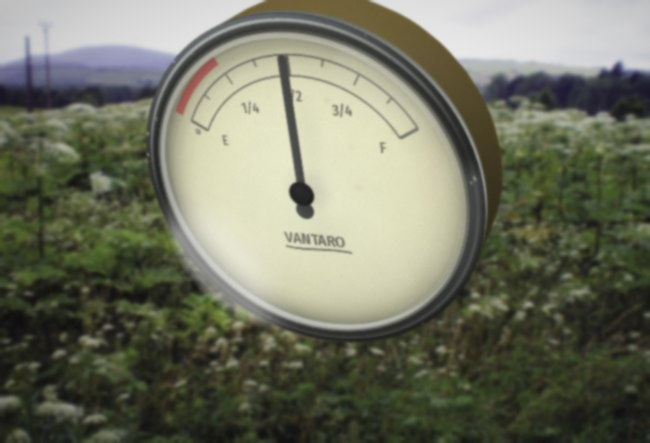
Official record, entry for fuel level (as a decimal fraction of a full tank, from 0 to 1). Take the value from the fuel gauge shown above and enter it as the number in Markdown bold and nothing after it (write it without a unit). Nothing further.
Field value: **0.5**
